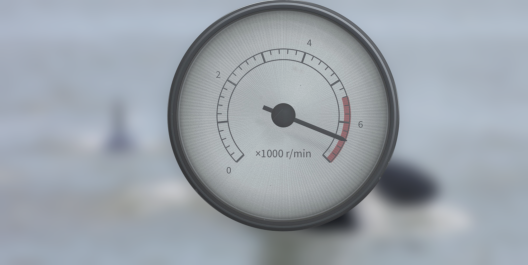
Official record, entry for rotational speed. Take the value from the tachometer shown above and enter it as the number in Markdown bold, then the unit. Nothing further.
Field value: **6400** rpm
